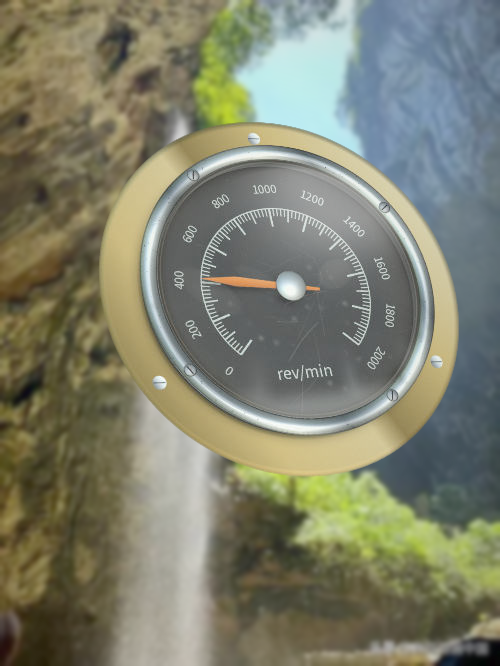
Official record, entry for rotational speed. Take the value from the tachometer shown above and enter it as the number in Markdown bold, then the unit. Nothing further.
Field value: **400** rpm
